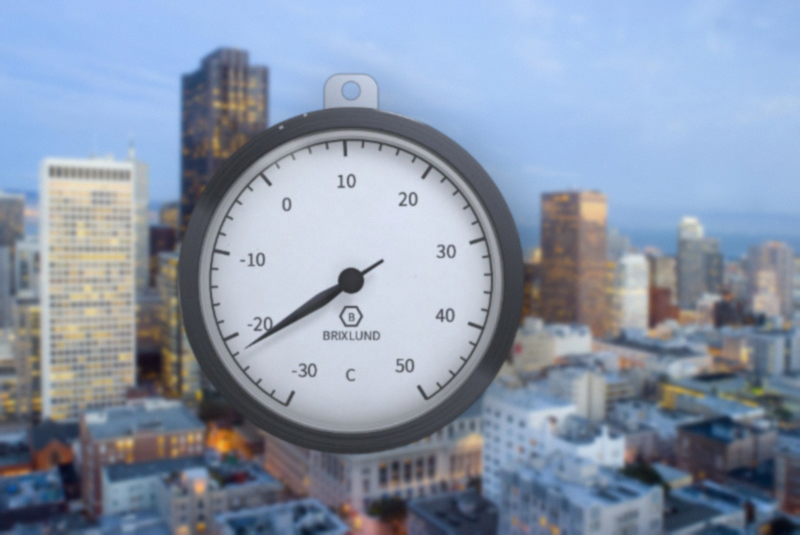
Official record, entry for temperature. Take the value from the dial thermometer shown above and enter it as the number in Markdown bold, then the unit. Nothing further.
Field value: **-22** °C
